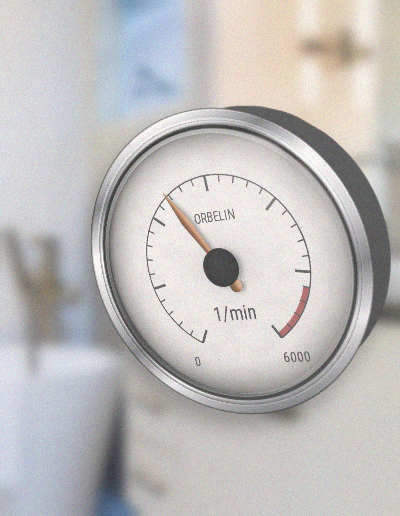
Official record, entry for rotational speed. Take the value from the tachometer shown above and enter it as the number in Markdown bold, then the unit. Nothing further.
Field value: **2400** rpm
